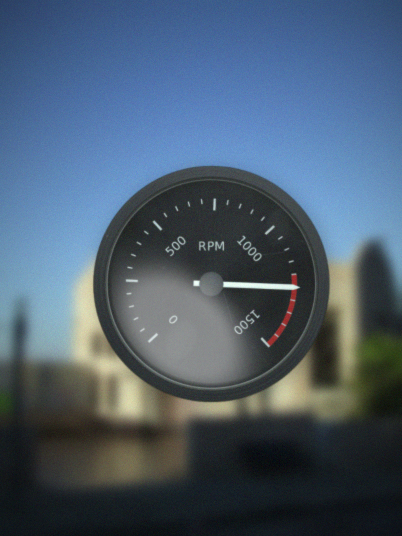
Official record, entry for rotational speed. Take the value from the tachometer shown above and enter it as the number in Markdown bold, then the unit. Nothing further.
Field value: **1250** rpm
